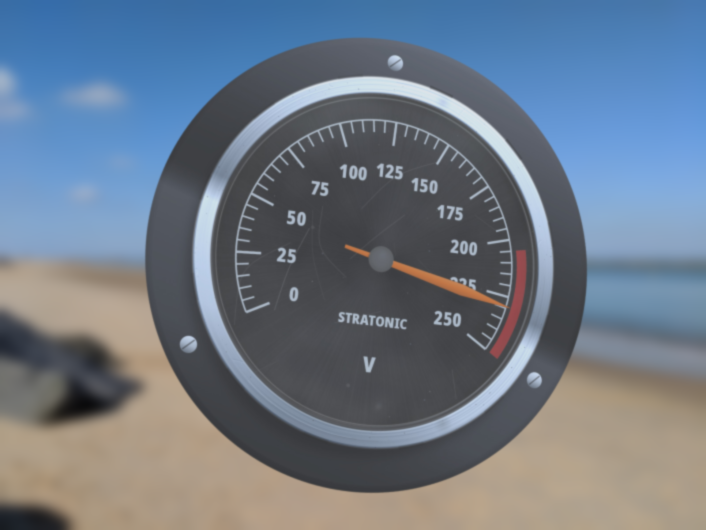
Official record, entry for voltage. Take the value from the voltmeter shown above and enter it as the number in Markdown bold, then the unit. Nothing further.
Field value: **230** V
